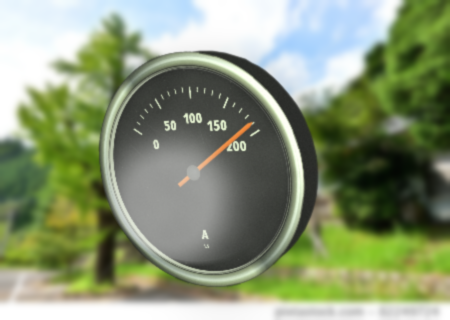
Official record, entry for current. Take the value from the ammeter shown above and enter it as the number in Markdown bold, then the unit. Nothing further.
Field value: **190** A
